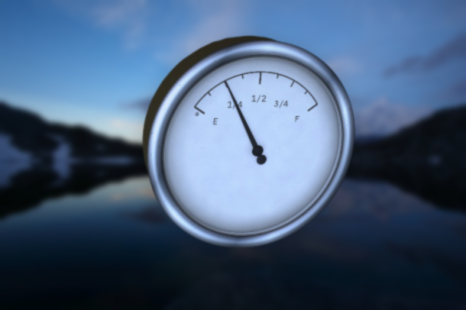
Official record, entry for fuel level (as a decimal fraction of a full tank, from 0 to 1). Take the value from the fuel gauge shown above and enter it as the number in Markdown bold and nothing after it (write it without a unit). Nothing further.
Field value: **0.25**
